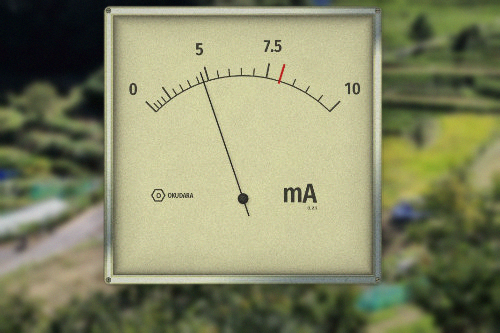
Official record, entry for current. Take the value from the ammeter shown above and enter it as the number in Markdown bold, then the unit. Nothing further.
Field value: **4.75** mA
